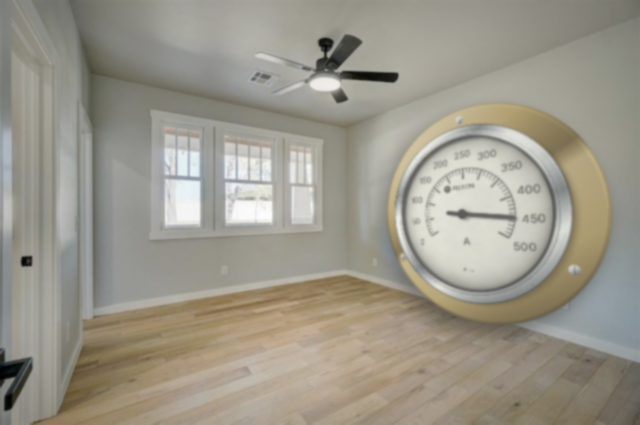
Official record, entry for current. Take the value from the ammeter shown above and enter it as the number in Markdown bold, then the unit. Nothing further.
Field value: **450** A
